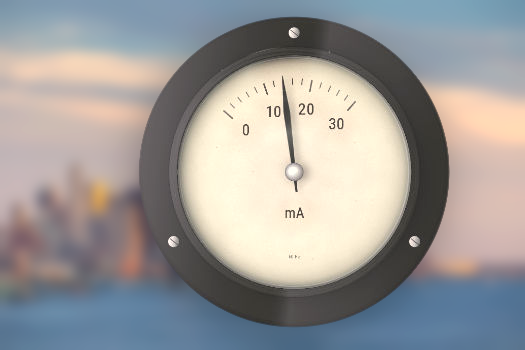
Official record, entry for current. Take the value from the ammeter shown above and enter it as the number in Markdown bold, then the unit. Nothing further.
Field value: **14** mA
